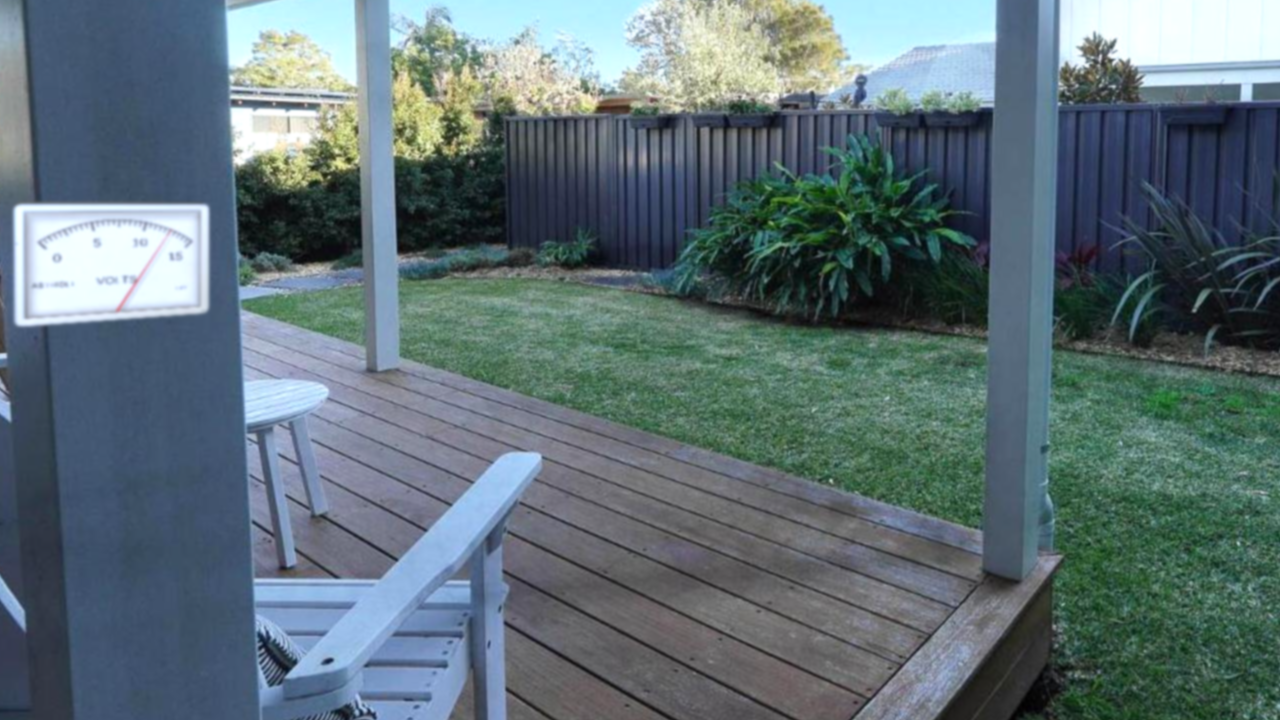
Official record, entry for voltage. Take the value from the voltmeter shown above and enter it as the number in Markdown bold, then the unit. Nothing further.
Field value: **12.5** V
